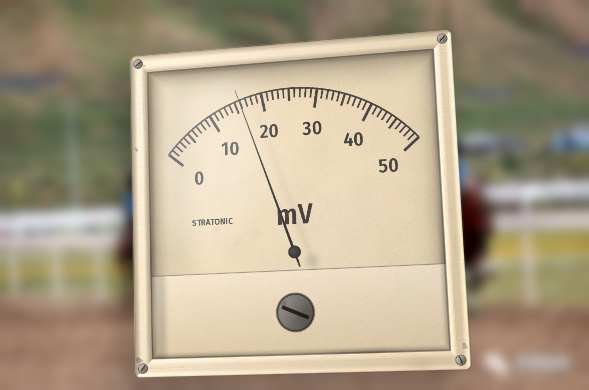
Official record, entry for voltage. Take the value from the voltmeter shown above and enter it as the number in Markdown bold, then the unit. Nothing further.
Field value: **16** mV
